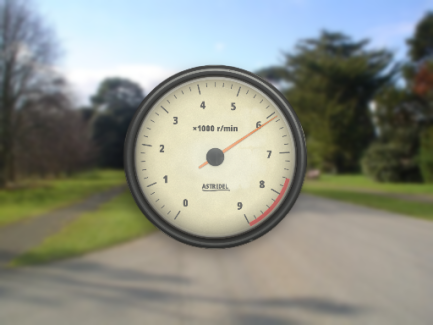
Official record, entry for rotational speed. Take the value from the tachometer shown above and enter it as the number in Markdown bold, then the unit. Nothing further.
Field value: **6100** rpm
